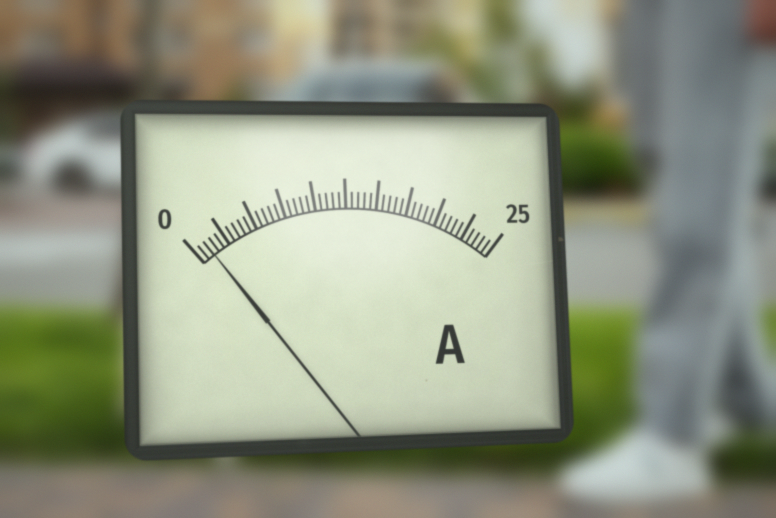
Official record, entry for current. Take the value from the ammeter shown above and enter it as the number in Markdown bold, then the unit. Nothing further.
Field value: **1** A
